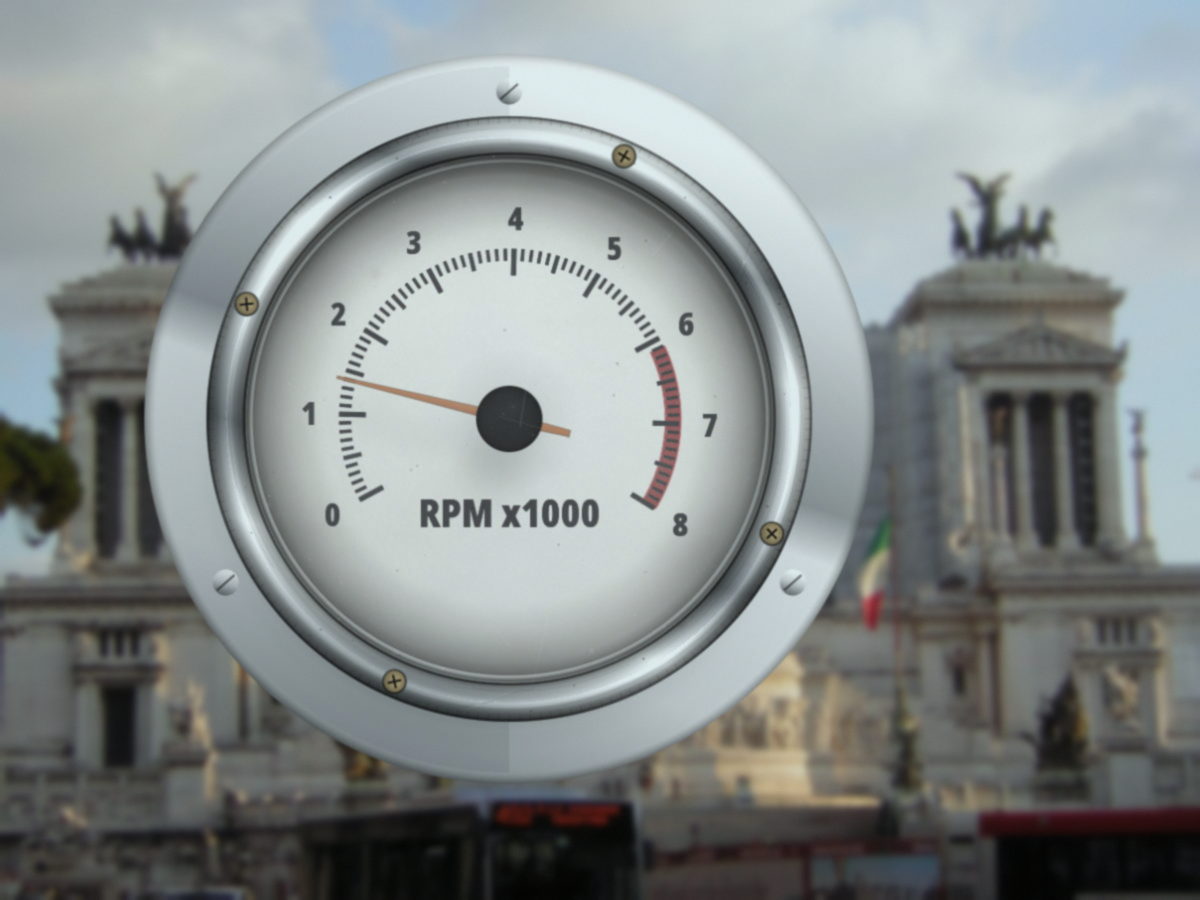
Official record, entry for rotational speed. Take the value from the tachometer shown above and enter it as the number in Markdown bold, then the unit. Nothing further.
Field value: **1400** rpm
